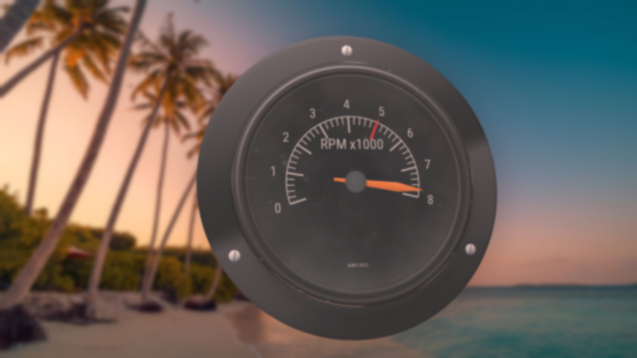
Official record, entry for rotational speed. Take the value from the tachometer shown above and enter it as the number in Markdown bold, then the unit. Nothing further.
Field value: **7800** rpm
